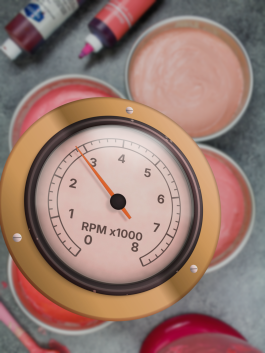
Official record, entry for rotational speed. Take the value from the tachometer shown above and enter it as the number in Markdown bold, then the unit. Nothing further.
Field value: **2800** rpm
